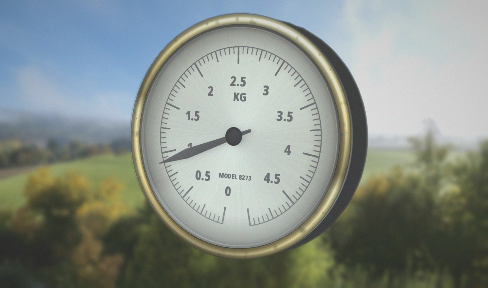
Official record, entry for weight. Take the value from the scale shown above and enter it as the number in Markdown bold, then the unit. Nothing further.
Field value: **0.9** kg
